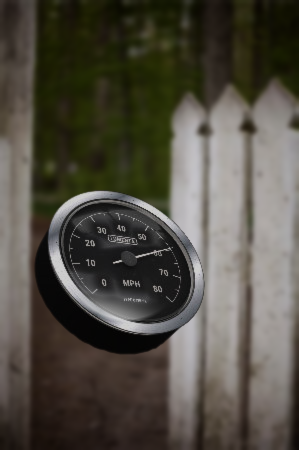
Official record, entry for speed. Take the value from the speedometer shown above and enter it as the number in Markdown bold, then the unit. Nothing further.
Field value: **60** mph
